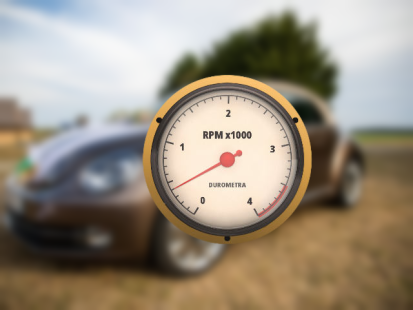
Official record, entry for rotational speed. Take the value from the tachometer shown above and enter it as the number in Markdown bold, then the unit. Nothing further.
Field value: **400** rpm
